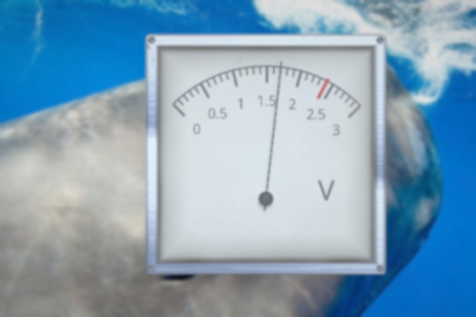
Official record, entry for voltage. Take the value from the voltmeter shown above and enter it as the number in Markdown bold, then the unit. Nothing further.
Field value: **1.7** V
